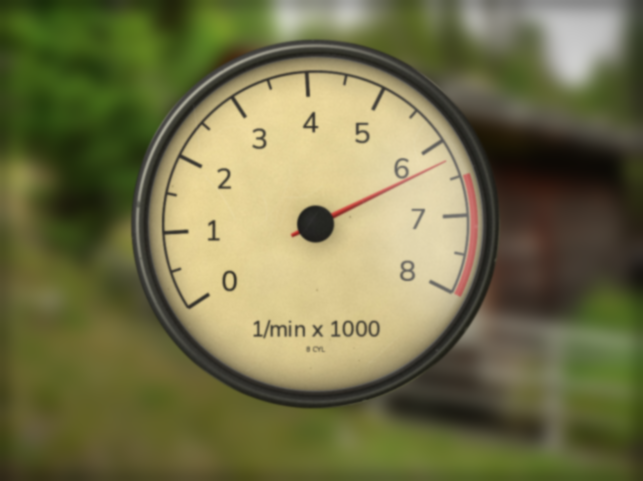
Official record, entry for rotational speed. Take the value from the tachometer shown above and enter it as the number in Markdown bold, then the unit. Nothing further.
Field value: **6250** rpm
